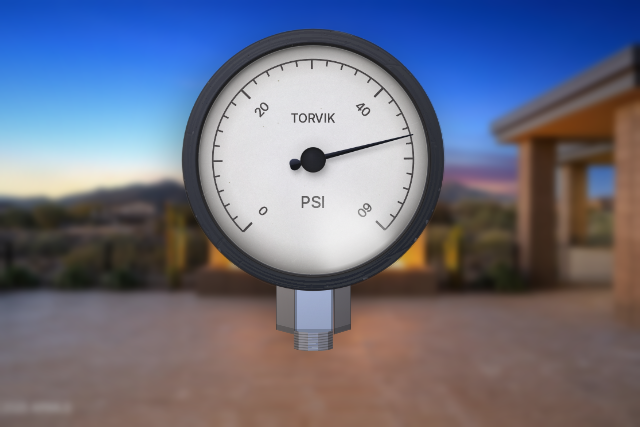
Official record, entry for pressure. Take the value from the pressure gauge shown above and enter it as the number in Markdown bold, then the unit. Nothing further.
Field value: **47** psi
